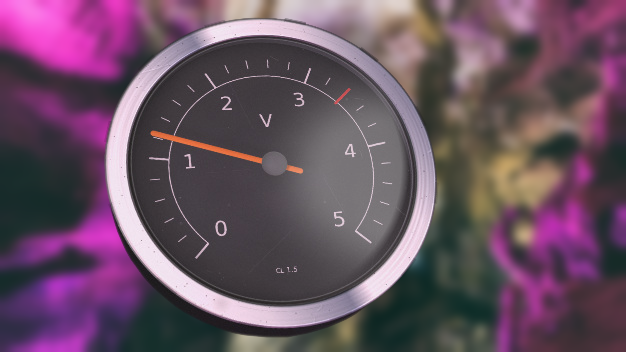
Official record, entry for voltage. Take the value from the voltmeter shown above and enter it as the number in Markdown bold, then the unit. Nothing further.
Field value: **1.2** V
